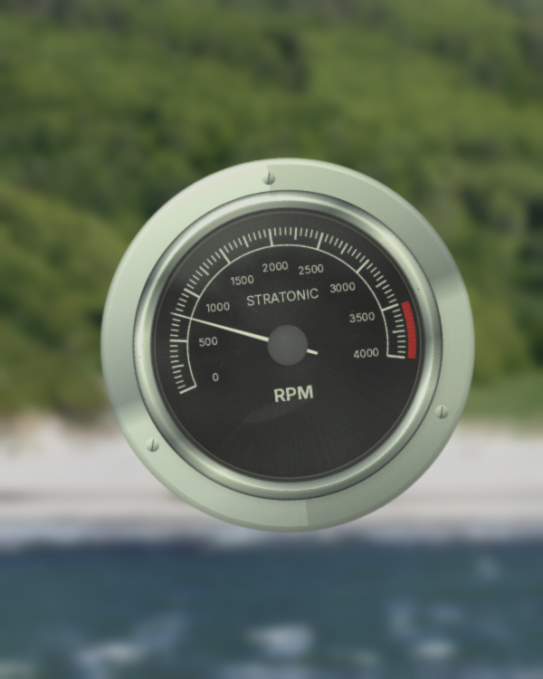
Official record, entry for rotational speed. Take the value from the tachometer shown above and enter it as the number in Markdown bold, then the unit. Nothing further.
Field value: **750** rpm
